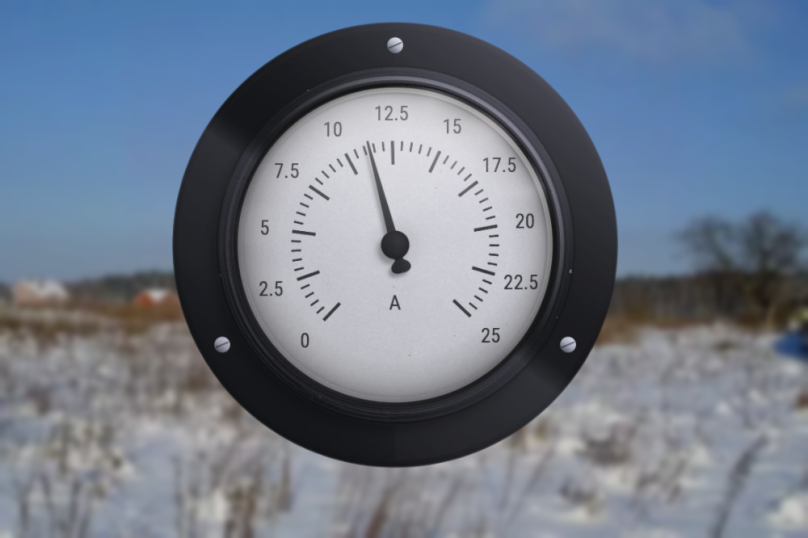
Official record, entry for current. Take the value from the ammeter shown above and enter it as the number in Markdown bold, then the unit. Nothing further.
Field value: **11.25** A
